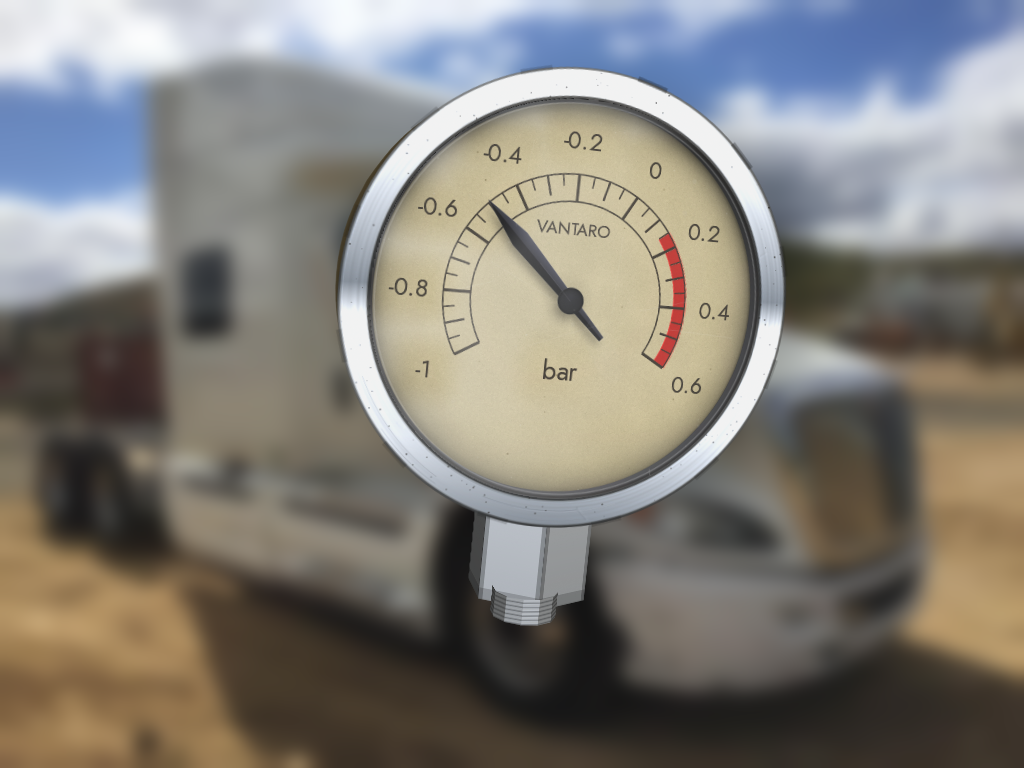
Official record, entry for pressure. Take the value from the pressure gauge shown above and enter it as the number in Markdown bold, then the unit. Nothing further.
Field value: **-0.5** bar
